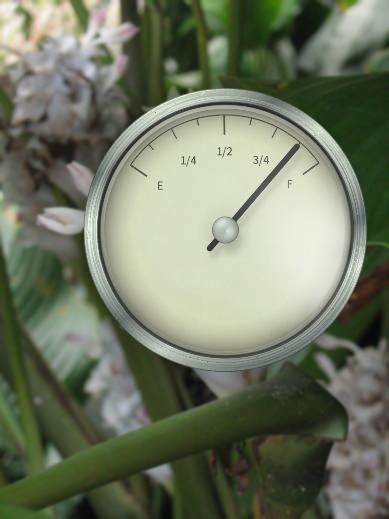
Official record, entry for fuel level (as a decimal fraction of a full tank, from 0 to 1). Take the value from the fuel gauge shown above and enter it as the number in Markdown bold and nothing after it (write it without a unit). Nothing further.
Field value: **0.875**
